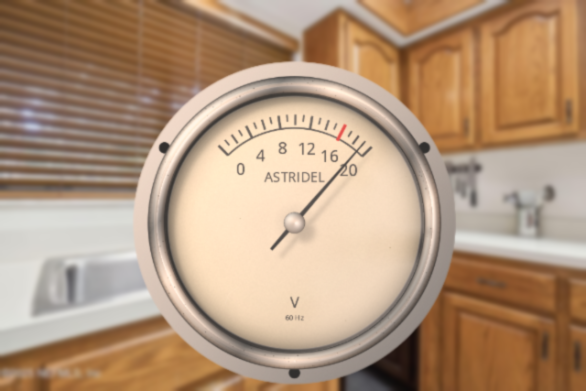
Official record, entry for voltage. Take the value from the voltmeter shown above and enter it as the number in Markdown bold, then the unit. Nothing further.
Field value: **19** V
